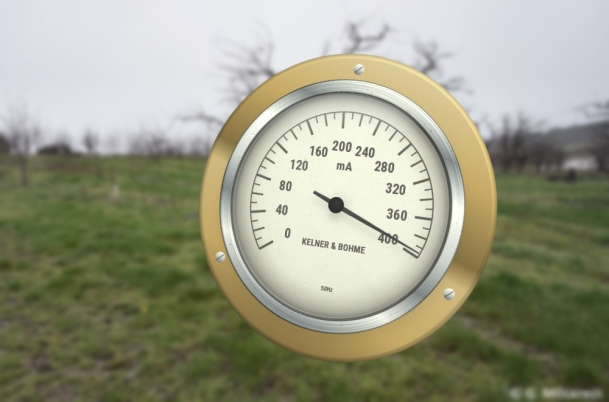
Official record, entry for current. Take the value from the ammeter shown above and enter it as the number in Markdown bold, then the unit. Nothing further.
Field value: **395** mA
